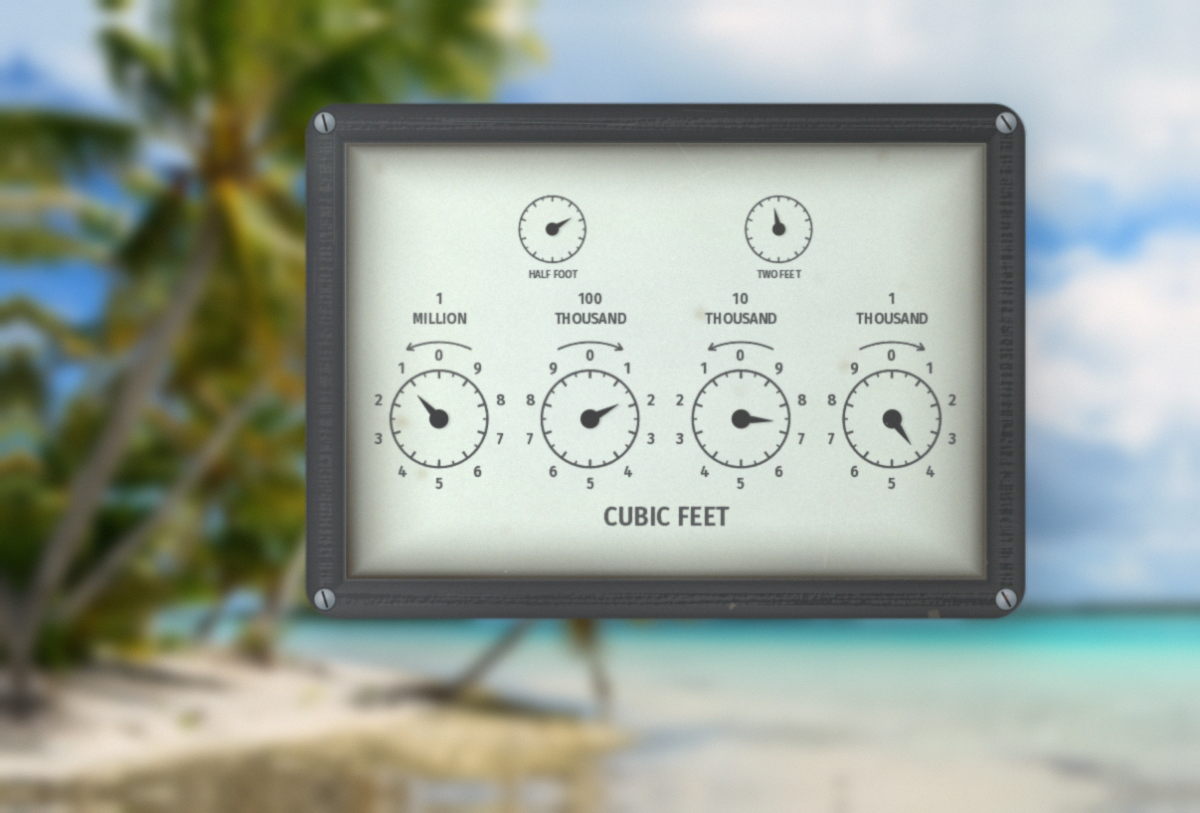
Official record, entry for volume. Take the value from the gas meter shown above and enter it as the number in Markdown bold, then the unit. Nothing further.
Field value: **117400** ft³
